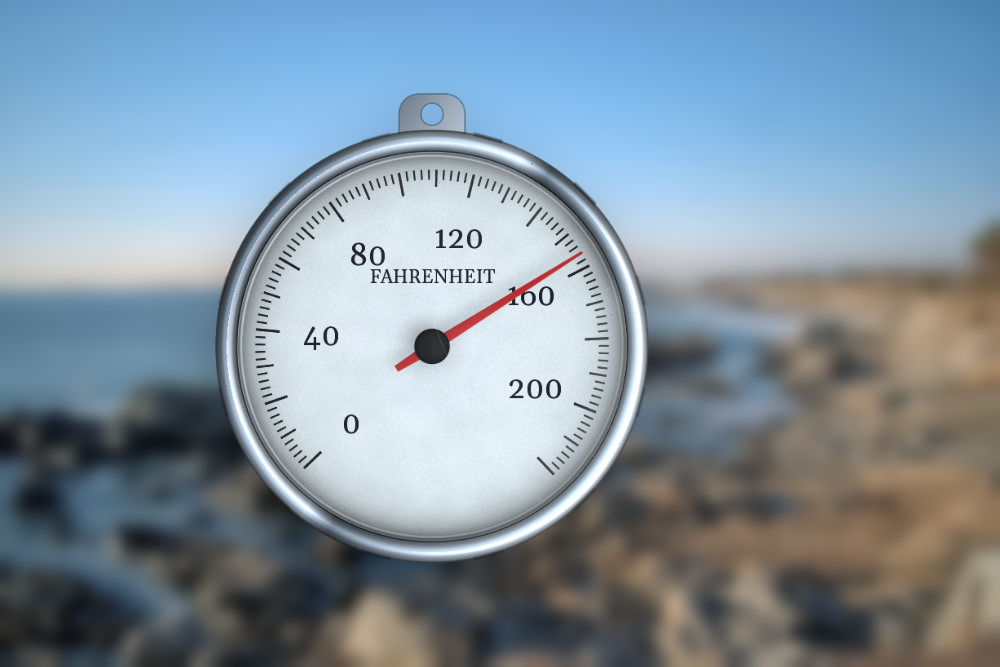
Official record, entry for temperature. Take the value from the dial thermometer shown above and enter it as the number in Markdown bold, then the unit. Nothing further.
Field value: **156** °F
